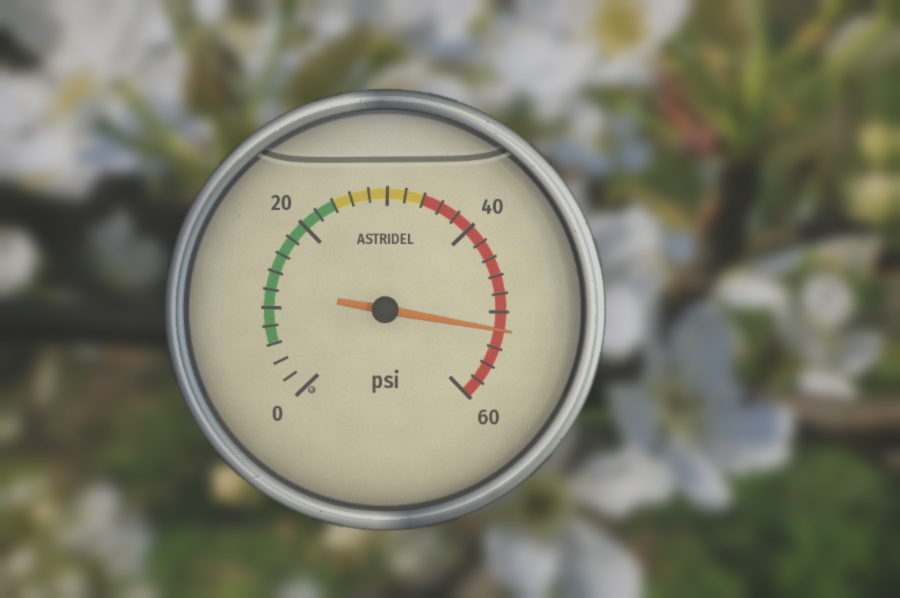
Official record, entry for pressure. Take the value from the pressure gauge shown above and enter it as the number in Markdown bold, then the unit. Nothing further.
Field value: **52** psi
